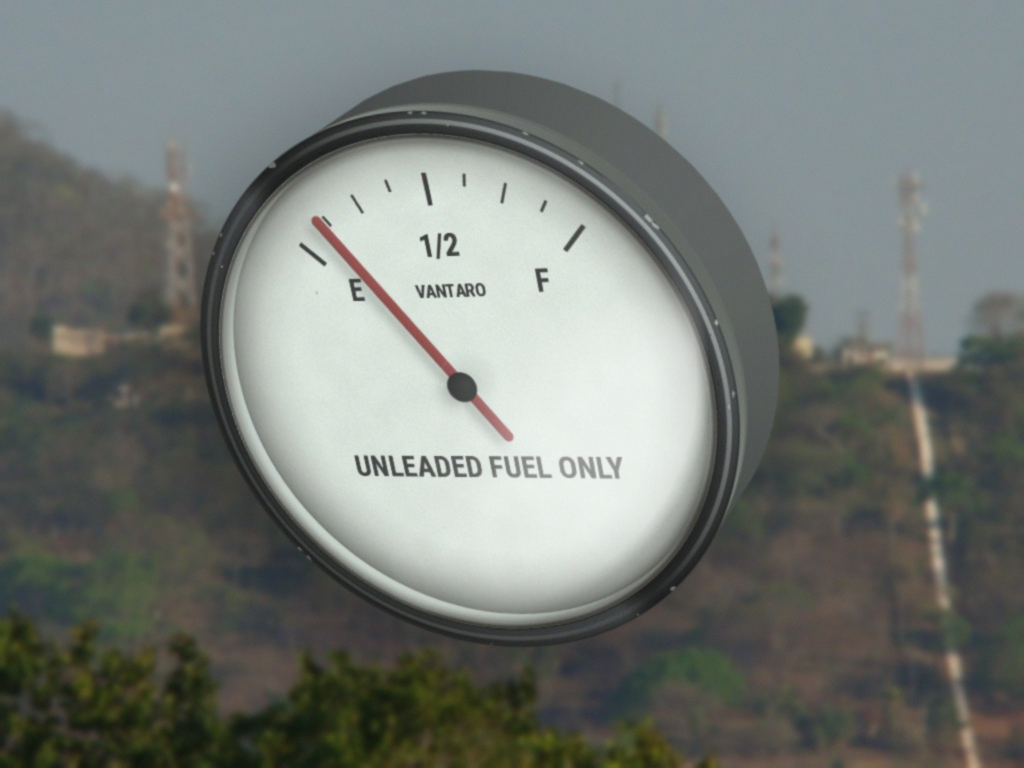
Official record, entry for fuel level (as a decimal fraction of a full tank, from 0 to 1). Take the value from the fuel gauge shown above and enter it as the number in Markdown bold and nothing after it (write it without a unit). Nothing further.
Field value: **0.125**
